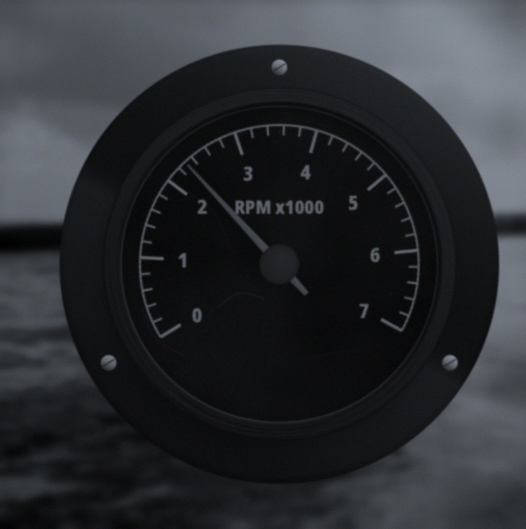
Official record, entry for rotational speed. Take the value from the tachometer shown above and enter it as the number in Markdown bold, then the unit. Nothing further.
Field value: **2300** rpm
